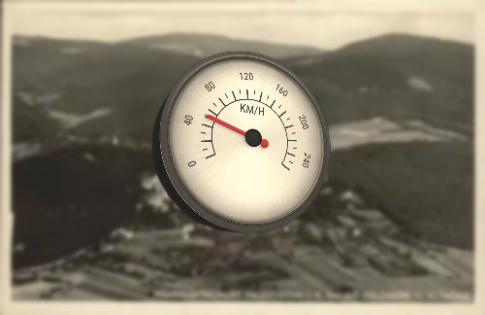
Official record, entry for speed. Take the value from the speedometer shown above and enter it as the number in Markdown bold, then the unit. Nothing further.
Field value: **50** km/h
